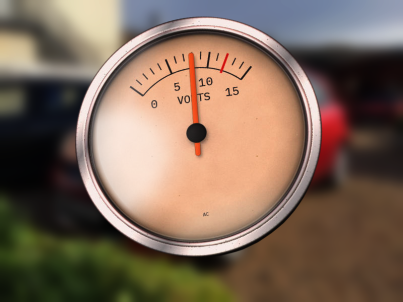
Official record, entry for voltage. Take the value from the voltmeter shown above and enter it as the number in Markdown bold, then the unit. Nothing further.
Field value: **8** V
